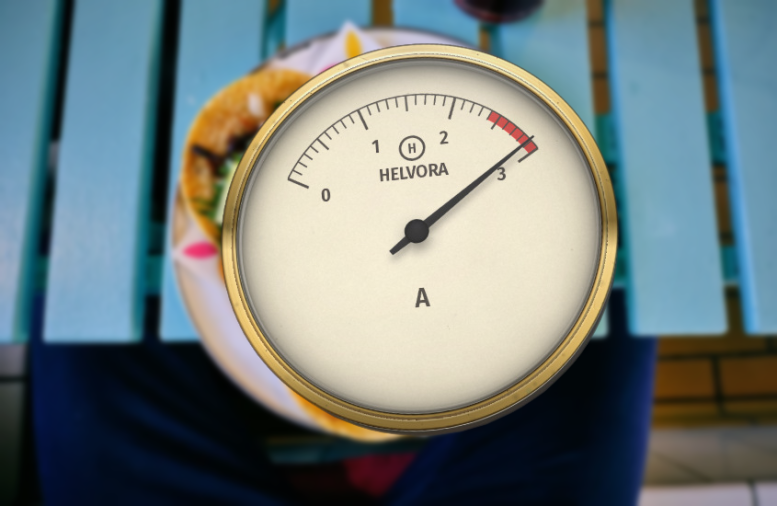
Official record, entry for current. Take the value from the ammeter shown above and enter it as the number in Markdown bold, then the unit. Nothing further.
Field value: **2.9** A
